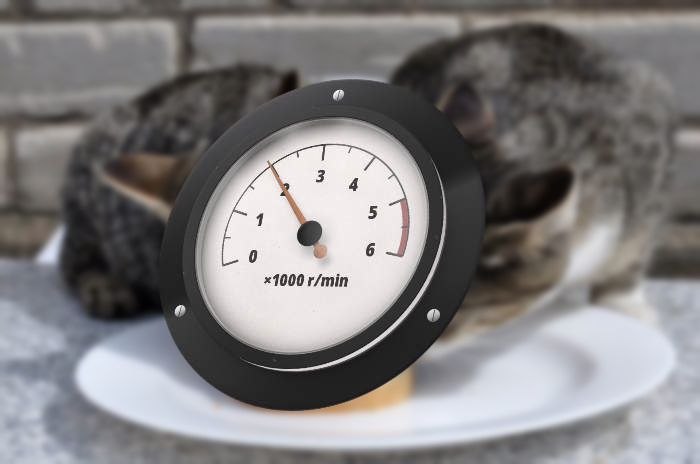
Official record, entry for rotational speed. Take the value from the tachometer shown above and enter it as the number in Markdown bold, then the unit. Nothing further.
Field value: **2000** rpm
